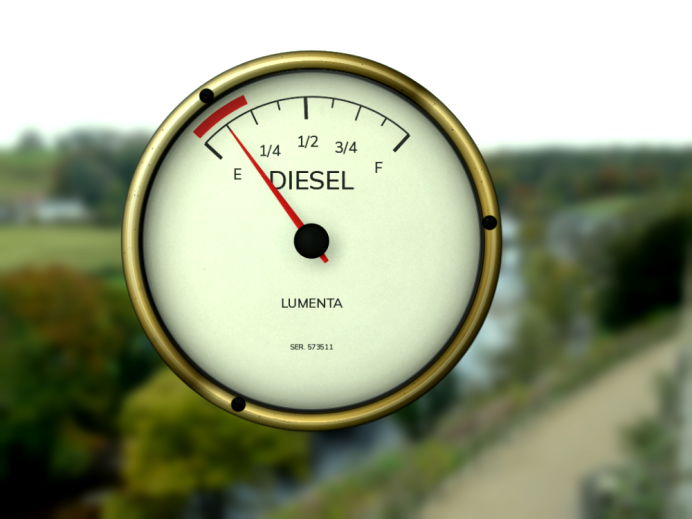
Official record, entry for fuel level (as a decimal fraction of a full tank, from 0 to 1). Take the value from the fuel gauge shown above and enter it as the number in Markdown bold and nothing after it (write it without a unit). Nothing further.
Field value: **0.125**
